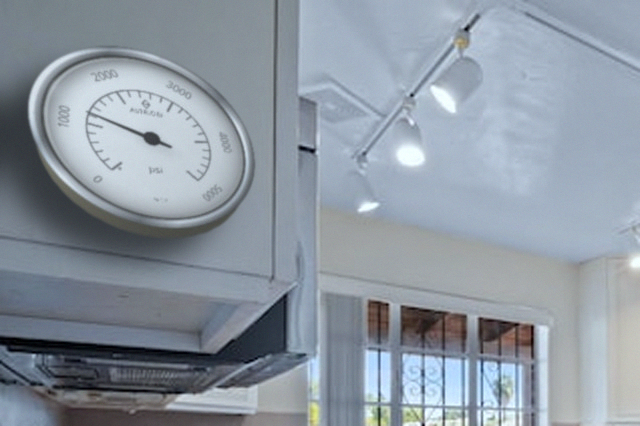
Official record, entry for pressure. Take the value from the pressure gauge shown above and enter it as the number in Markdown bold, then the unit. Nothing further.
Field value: **1200** psi
